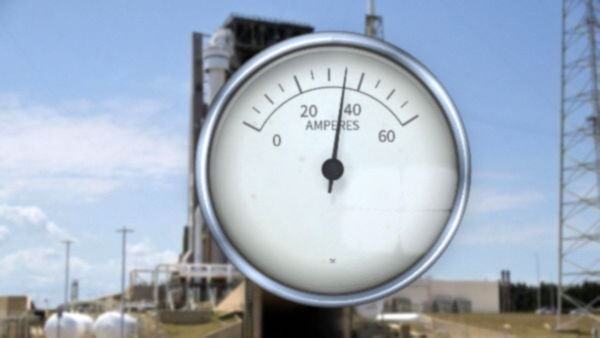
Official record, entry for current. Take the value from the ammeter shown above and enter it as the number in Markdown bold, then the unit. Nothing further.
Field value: **35** A
